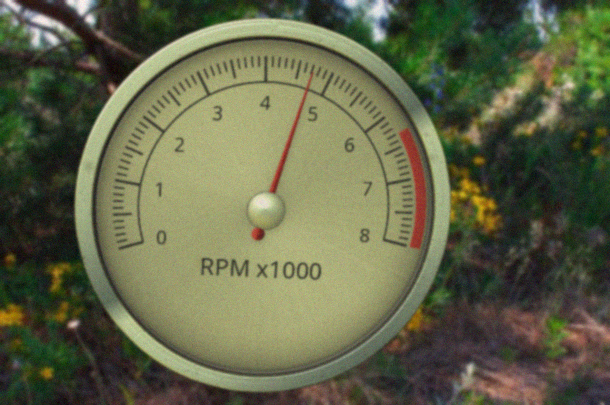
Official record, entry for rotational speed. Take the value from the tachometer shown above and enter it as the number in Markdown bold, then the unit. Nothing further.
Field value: **4700** rpm
